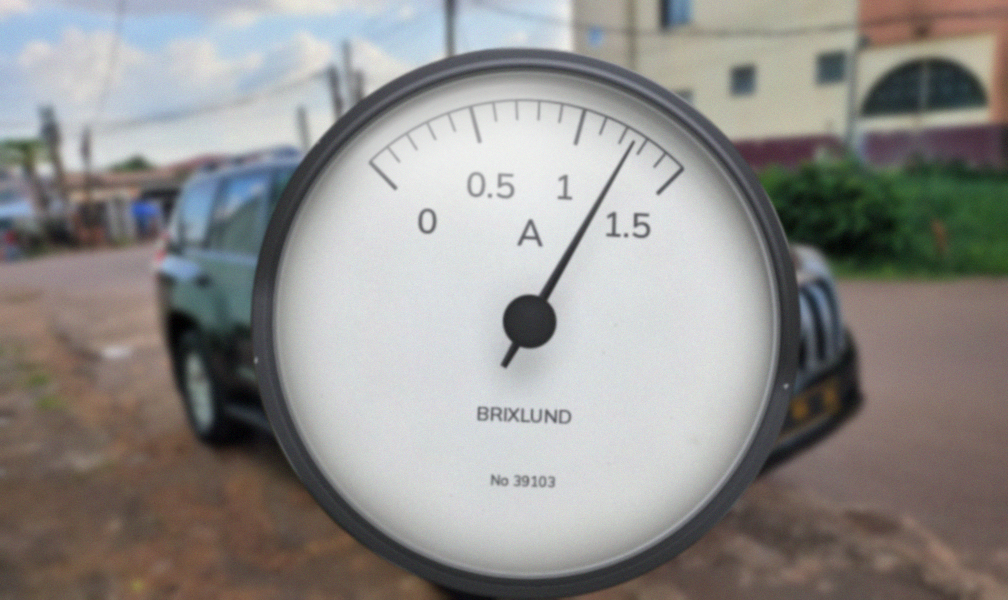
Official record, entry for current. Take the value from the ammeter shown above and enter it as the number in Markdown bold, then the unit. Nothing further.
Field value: **1.25** A
